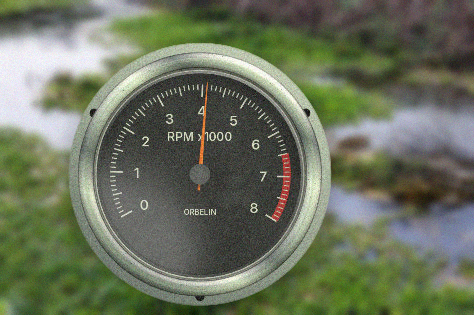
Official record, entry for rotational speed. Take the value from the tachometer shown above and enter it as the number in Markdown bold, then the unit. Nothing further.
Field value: **4100** rpm
